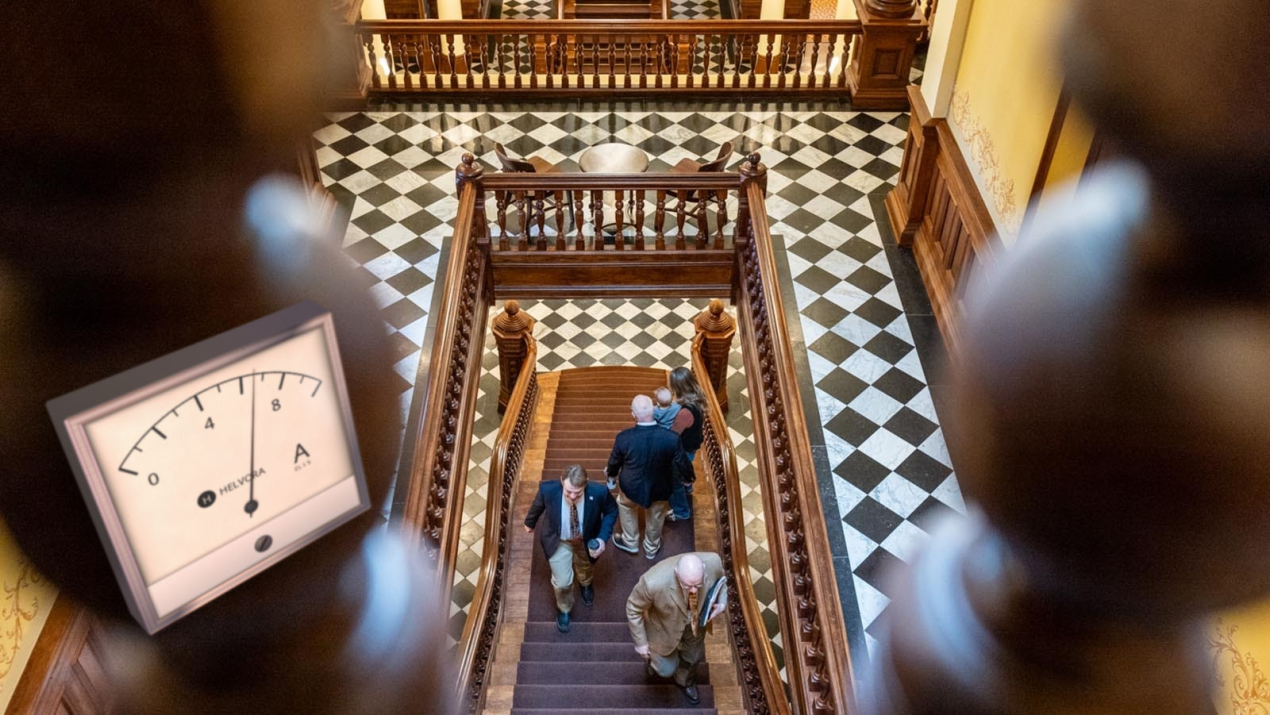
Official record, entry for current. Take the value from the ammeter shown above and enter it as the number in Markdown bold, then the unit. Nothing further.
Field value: **6.5** A
